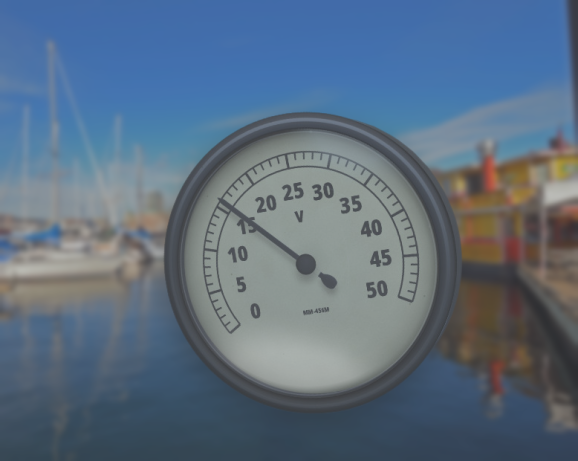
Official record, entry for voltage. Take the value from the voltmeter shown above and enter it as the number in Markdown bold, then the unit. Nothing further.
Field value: **16** V
